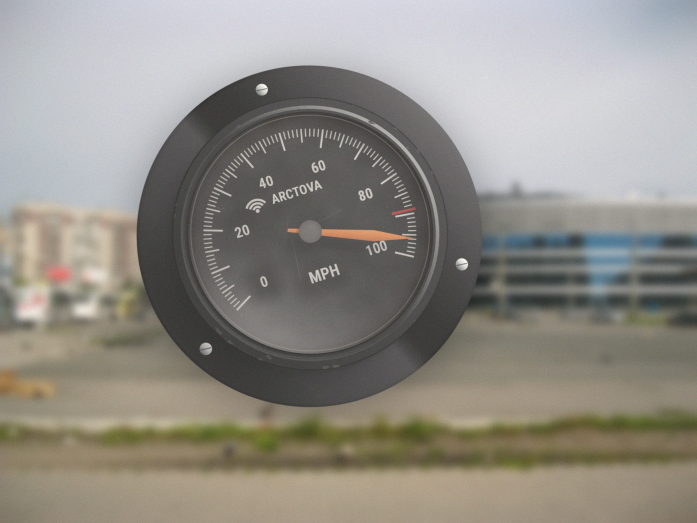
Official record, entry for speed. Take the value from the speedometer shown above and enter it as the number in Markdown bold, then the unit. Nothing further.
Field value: **96** mph
